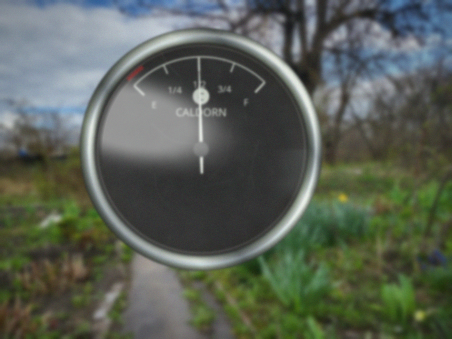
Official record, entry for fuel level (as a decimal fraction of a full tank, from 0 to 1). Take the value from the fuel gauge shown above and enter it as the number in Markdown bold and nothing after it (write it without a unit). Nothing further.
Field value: **0.5**
